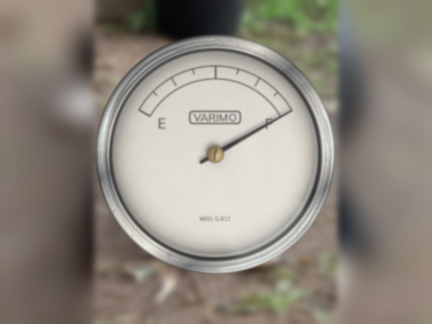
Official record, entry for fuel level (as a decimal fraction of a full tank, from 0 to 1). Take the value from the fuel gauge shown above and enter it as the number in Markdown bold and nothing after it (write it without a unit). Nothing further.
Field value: **1**
